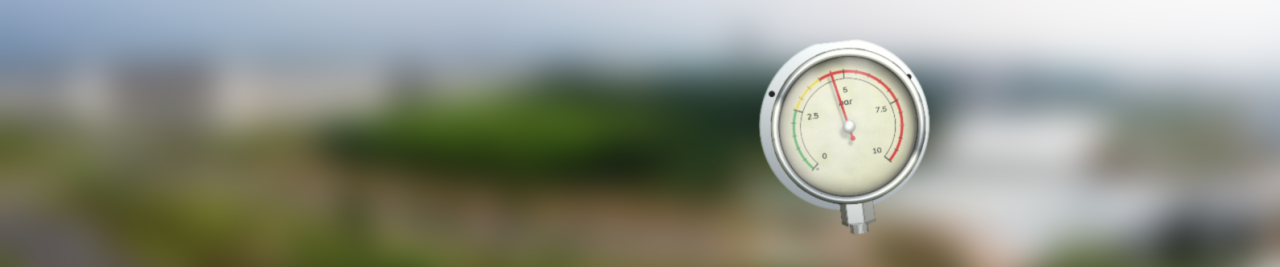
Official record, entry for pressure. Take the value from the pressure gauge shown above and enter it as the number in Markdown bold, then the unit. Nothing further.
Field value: **4.5** bar
